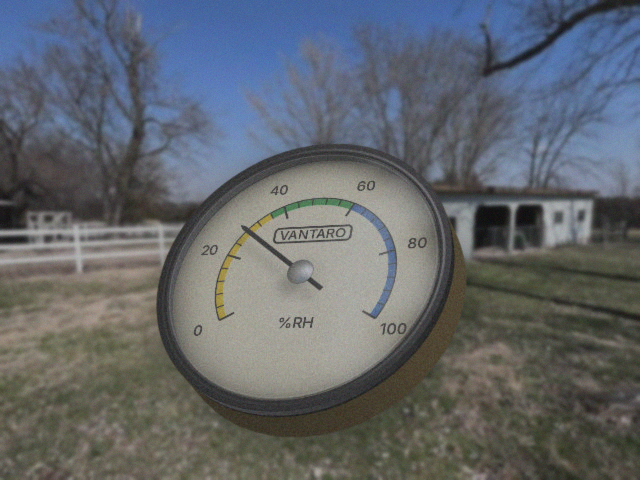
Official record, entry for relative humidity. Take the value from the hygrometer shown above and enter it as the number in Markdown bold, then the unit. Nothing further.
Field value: **28** %
